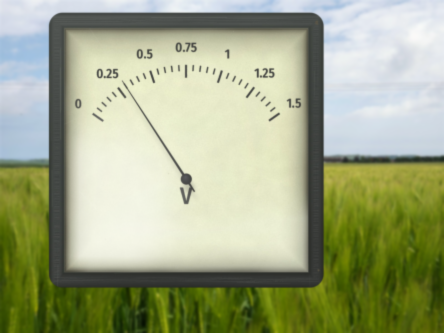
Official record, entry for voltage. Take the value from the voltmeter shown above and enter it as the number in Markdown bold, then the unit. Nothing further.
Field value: **0.3** V
